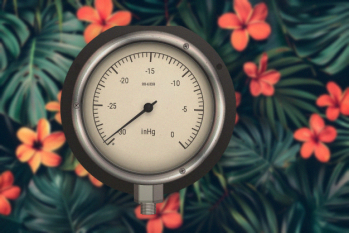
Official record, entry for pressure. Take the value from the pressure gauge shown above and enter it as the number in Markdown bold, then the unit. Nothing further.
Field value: **-29.5** inHg
